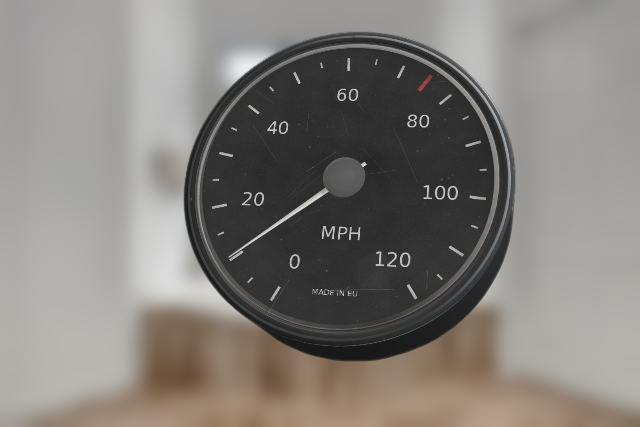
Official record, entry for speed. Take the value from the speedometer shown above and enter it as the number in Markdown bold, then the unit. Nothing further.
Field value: **10** mph
